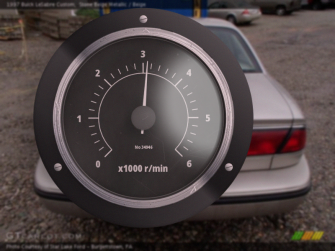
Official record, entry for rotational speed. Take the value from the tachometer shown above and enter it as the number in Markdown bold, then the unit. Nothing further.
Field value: **3100** rpm
